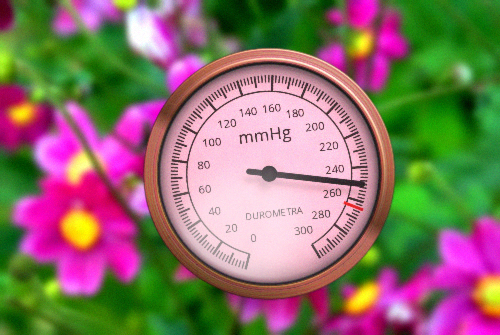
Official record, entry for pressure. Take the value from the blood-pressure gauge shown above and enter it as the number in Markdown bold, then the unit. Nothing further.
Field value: **250** mmHg
